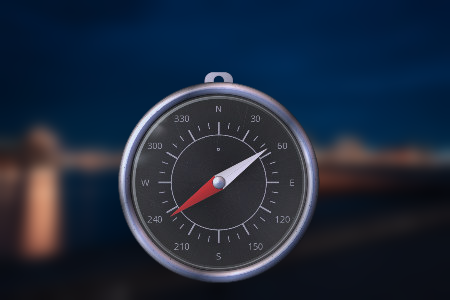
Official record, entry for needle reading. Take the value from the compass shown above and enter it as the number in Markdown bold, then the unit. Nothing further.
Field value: **235** °
